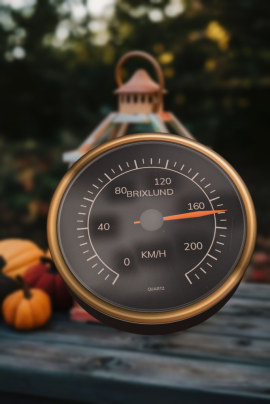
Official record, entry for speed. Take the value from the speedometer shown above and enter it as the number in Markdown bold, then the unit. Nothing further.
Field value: **170** km/h
